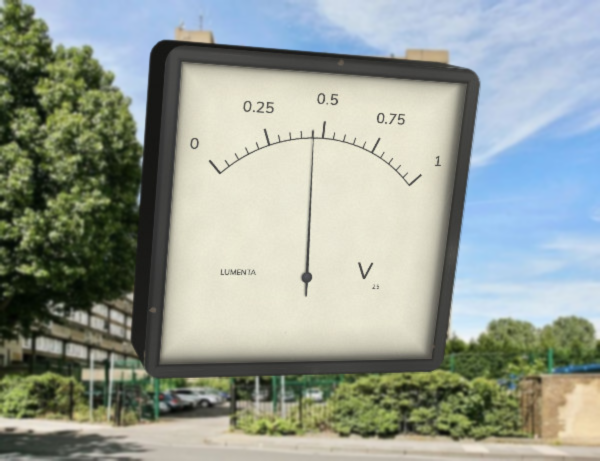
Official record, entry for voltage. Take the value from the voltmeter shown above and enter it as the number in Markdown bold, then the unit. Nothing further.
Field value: **0.45** V
